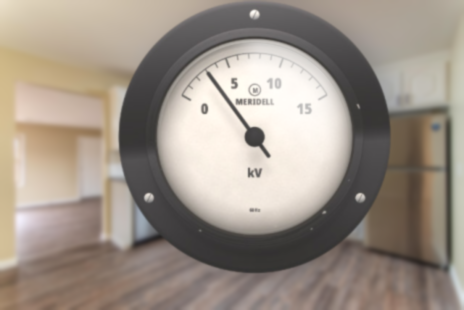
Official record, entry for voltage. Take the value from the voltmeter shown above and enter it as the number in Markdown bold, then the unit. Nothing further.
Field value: **3** kV
